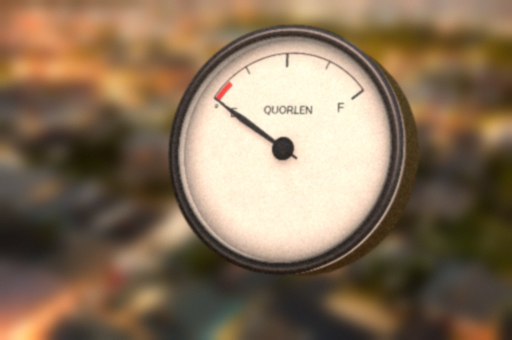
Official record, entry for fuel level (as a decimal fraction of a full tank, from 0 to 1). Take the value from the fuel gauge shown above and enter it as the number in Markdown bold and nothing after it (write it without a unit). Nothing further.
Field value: **0**
